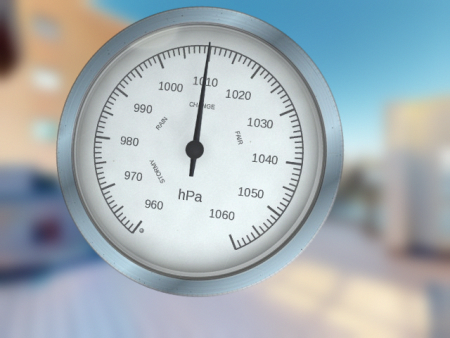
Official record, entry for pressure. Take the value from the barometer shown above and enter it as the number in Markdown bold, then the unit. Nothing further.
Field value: **1010** hPa
